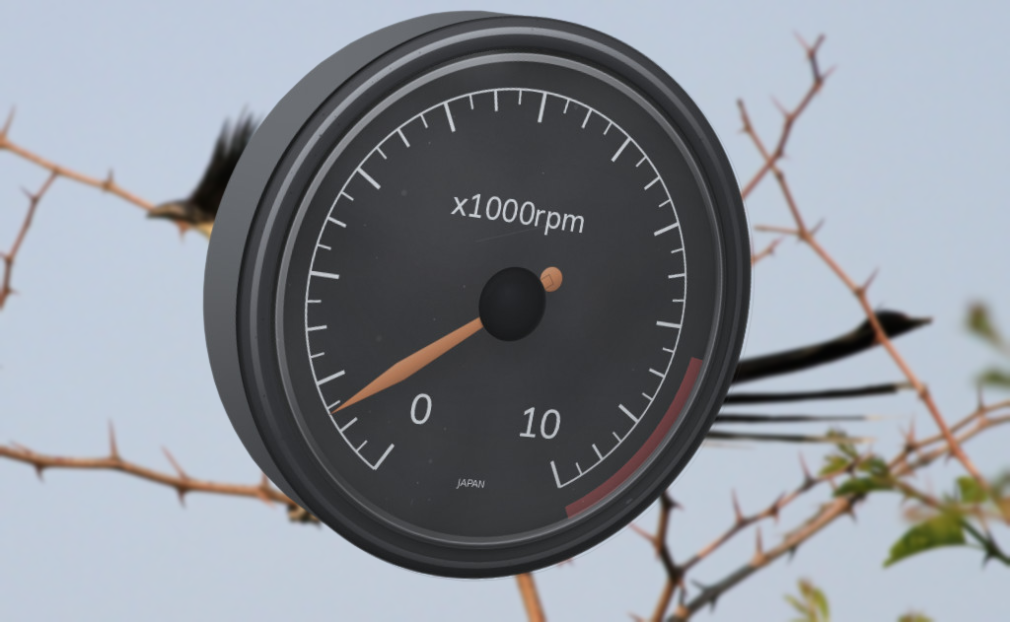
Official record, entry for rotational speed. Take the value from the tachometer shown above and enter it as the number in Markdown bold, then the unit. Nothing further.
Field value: **750** rpm
